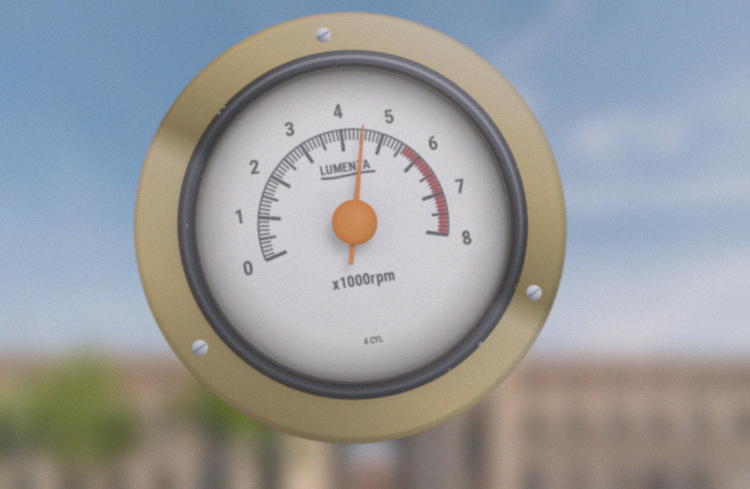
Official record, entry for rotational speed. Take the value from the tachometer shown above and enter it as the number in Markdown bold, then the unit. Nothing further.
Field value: **4500** rpm
